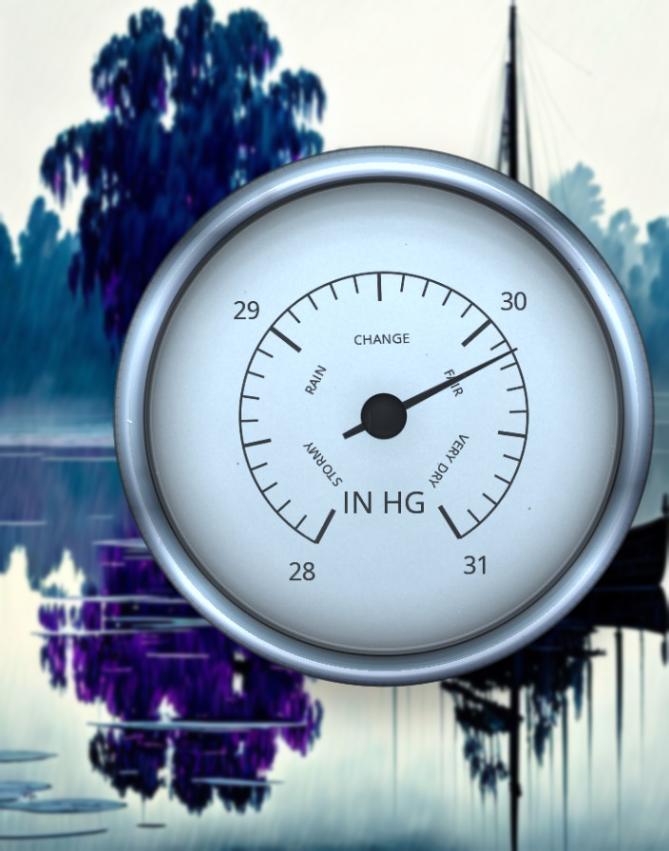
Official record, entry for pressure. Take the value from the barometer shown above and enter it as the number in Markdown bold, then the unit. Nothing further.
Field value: **30.15** inHg
